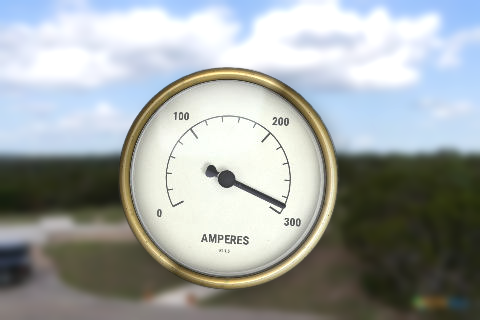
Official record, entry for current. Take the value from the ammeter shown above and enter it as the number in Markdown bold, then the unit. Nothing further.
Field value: **290** A
